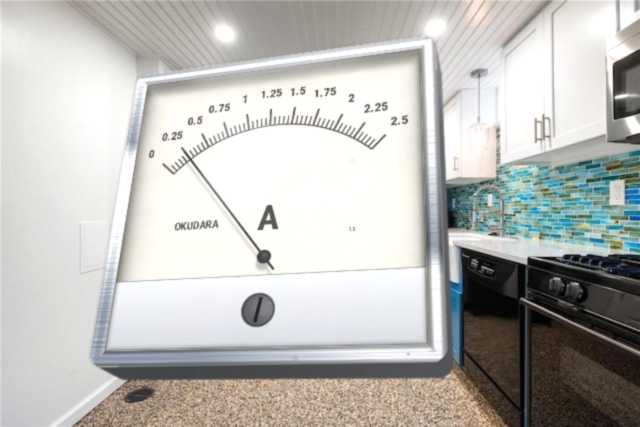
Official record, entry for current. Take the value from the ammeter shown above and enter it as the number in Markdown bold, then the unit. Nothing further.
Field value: **0.25** A
